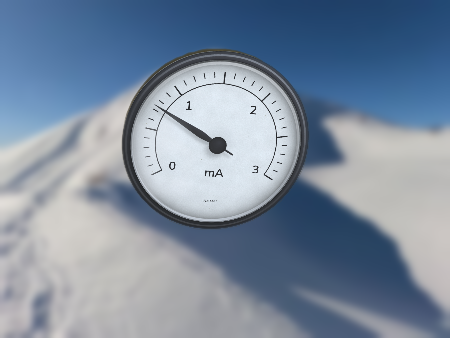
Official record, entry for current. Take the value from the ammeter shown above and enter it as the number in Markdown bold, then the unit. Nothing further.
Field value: **0.75** mA
